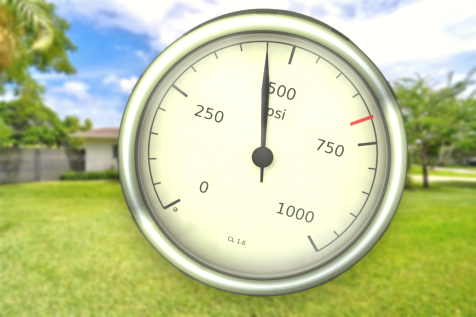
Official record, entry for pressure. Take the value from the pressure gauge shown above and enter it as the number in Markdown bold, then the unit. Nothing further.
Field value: **450** psi
